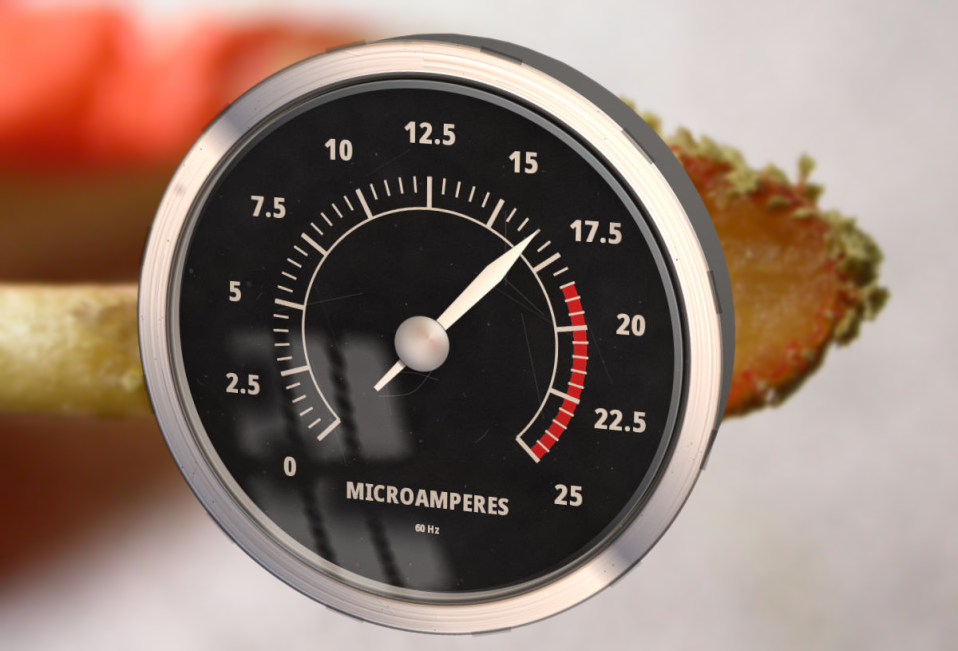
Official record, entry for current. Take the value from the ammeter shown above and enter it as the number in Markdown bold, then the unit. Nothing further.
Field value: **16.5** µA
